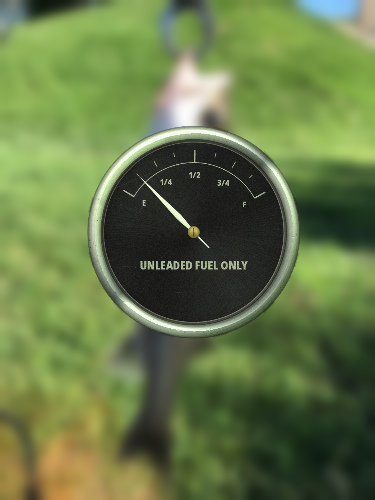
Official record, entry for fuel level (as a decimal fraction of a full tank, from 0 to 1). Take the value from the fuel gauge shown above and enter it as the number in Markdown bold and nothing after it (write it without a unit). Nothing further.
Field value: **0.125**
